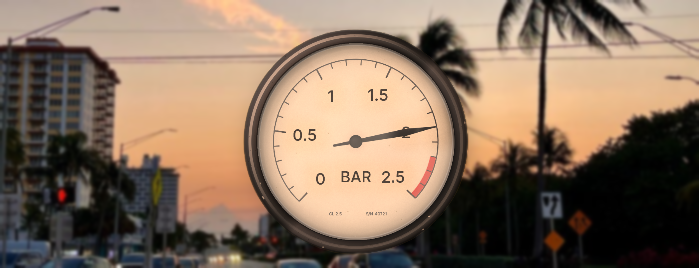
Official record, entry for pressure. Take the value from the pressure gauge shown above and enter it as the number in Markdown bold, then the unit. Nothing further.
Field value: **2** bar
